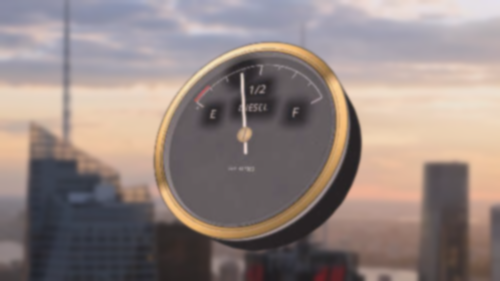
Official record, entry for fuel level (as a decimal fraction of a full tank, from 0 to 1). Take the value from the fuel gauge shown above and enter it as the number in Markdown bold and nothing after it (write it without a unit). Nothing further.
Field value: **0.375**
